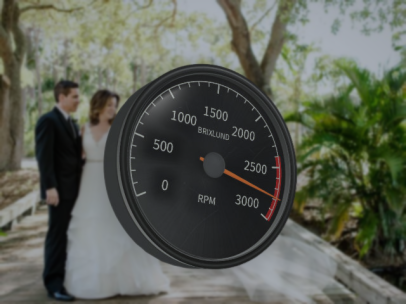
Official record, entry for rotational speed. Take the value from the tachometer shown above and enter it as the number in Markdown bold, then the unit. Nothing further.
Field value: **2800** rpm
